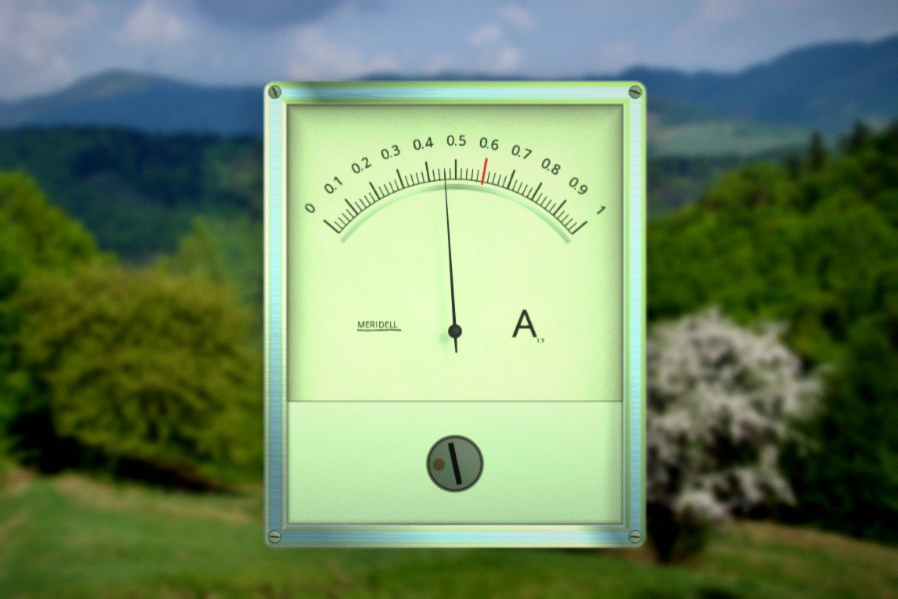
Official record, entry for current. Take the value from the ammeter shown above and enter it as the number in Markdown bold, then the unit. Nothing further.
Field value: **0.46** A
